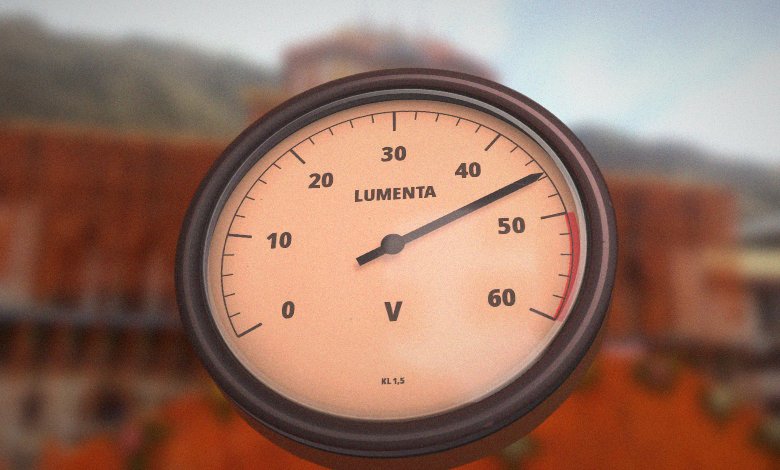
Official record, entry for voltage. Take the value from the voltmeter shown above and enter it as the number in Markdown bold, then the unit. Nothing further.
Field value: **46** V
